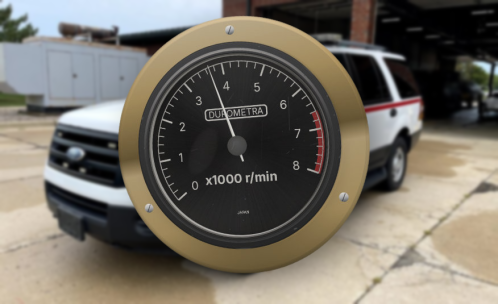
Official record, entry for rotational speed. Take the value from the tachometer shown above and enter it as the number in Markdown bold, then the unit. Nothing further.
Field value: **3700** rpm
